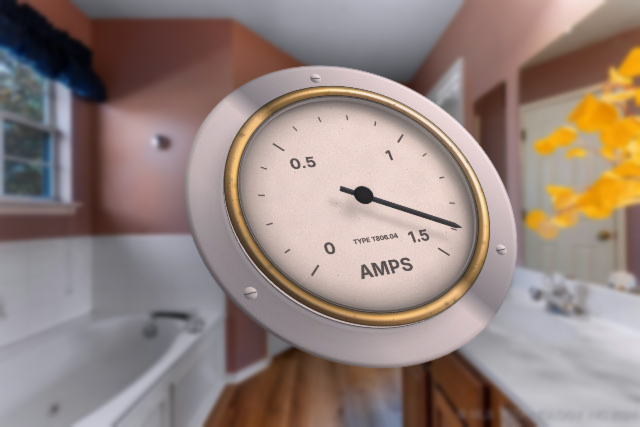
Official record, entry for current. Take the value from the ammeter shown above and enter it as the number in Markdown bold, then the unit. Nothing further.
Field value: **1.4** A
